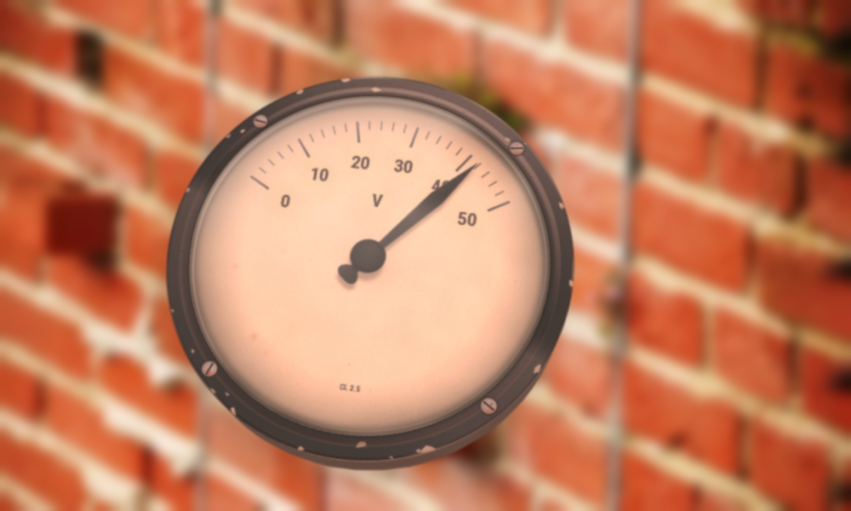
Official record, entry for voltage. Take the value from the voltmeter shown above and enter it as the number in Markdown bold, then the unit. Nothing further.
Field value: **42** V
